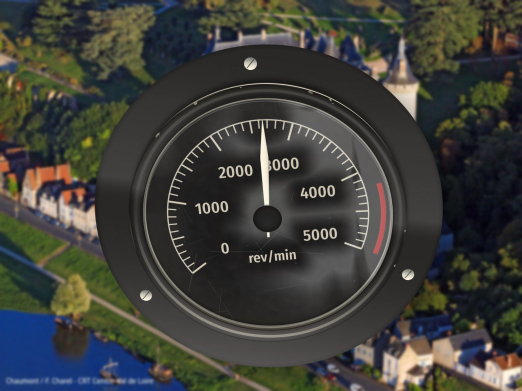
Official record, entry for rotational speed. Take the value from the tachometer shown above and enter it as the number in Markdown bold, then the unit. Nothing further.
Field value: **2650** rpm
